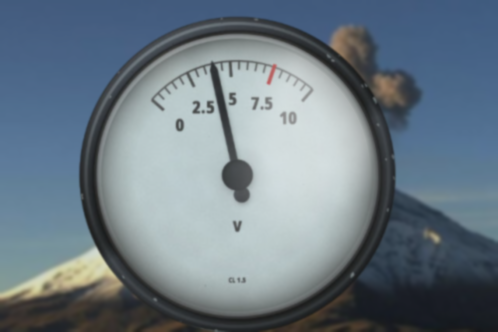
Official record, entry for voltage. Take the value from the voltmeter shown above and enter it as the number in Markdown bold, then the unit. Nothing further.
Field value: **4** V
